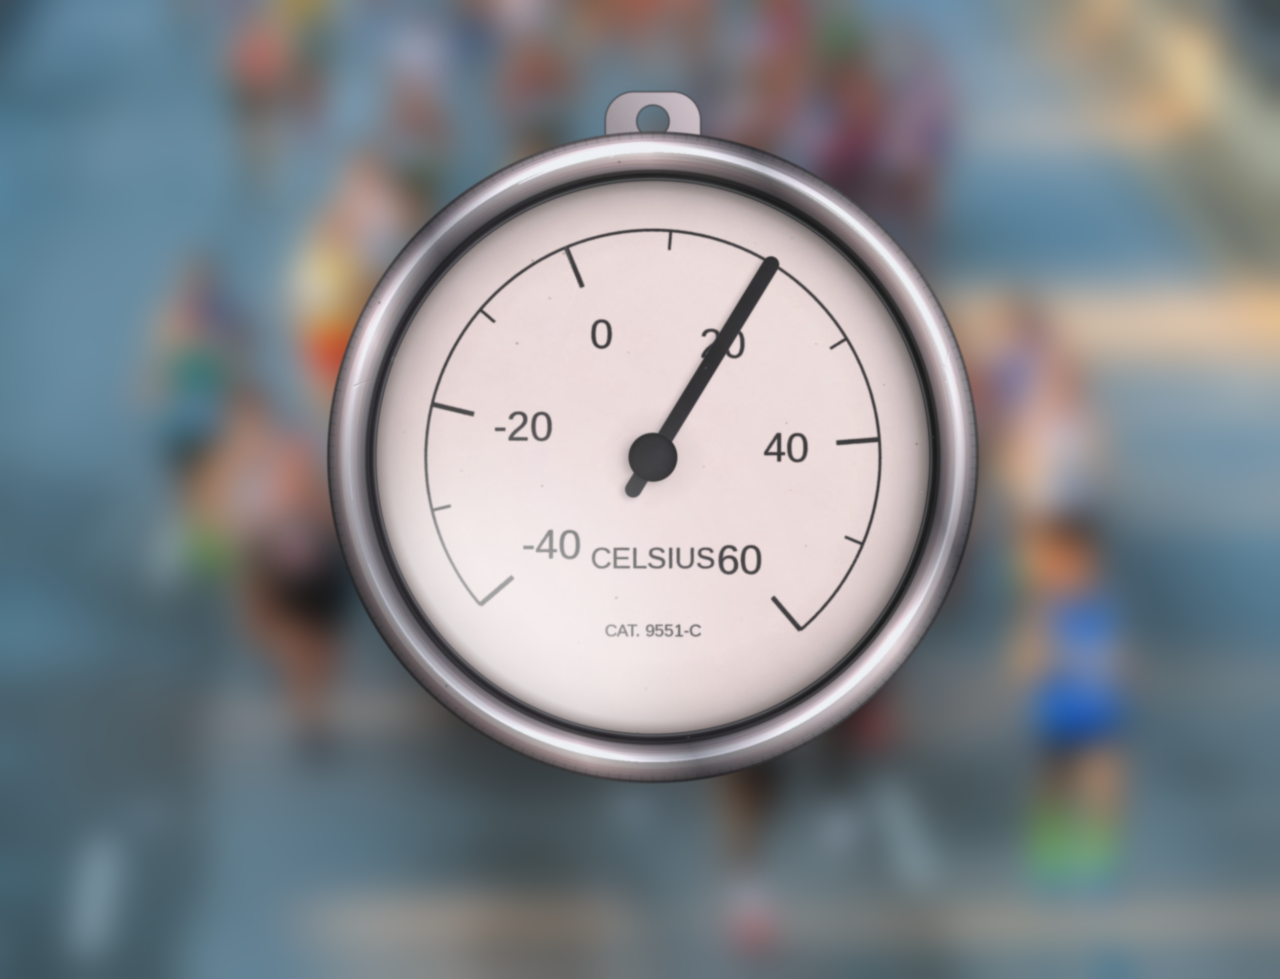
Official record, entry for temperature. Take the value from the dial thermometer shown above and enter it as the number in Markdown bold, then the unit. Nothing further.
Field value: **20** °C
